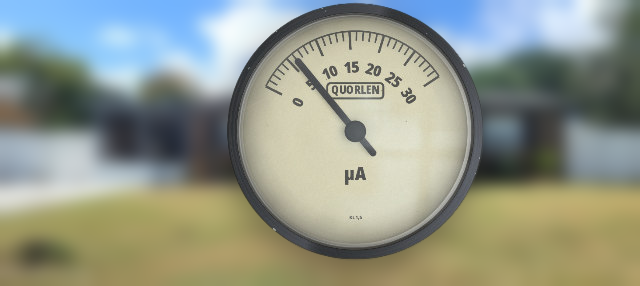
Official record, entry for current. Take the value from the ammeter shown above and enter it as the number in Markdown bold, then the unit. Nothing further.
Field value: **6** µA
